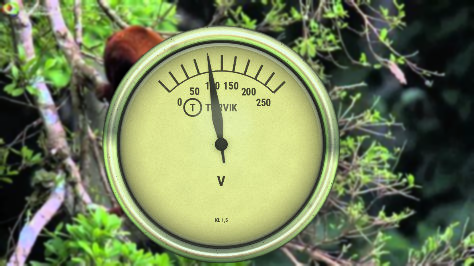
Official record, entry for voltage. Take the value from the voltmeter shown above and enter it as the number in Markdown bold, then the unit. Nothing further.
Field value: **100** V
